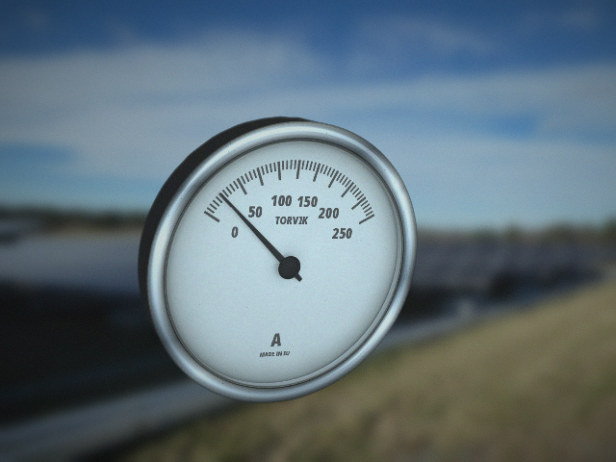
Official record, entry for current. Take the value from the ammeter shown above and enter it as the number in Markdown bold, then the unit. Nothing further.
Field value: **25** A
